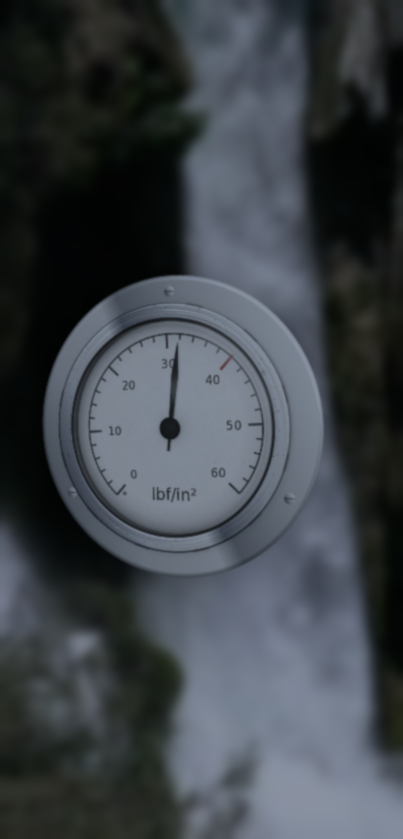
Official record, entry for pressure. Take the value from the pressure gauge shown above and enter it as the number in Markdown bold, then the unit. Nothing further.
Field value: **32** psi
